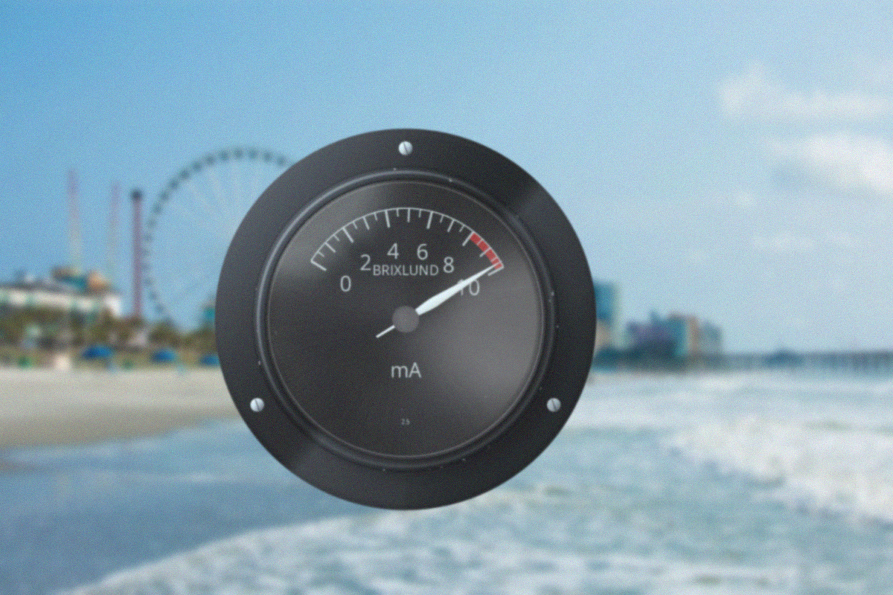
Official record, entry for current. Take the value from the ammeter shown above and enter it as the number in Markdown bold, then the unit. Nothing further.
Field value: **9.75** mA
